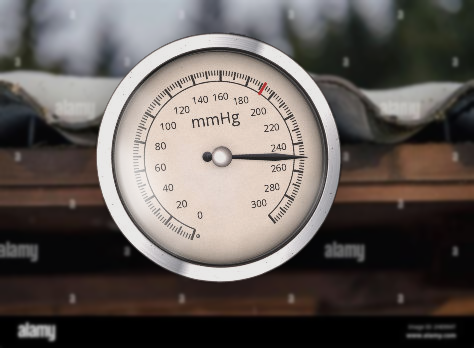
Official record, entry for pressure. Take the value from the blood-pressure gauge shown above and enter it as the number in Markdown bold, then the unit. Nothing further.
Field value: **250** mmHg
